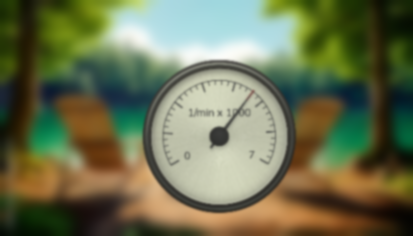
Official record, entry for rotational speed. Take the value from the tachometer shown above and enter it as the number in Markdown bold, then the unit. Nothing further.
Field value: **4600** rpm
